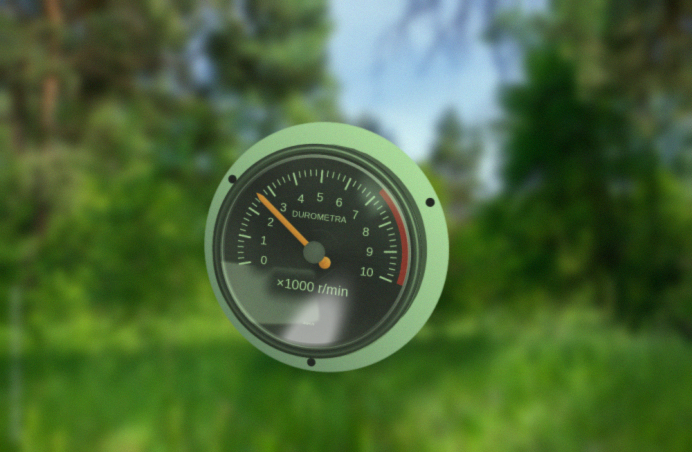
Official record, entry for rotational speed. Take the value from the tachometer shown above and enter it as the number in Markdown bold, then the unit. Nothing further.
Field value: **2600** rpm
